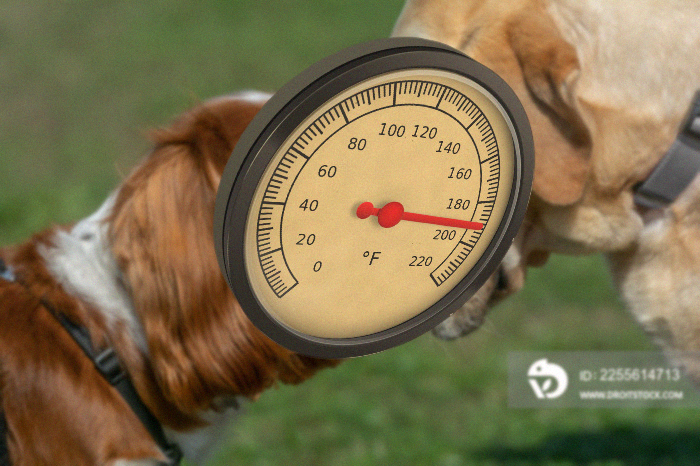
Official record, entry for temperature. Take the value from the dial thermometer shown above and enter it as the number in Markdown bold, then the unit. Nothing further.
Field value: **190** °F
